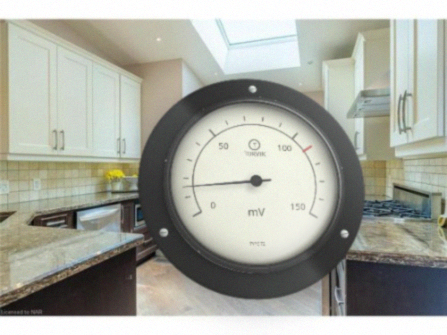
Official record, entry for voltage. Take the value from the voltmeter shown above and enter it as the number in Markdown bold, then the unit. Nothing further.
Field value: **15** mV
